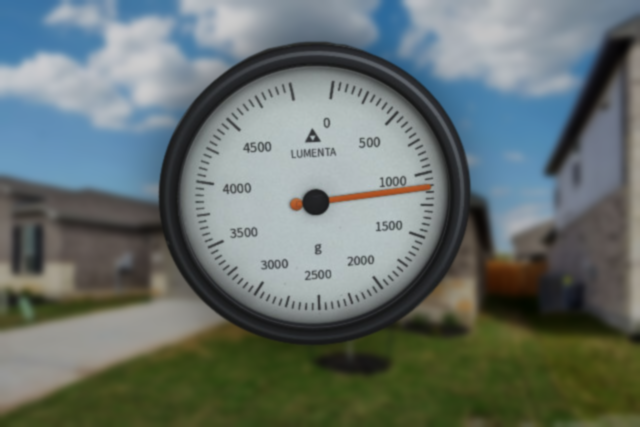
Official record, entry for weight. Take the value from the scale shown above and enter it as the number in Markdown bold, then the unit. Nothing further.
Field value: **1100** g
